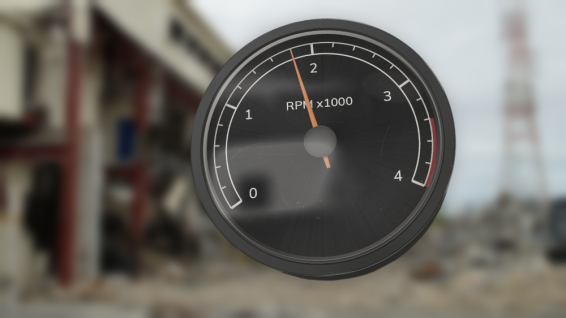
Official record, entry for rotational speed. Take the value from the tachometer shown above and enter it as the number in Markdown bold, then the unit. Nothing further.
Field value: **1800** rpm
